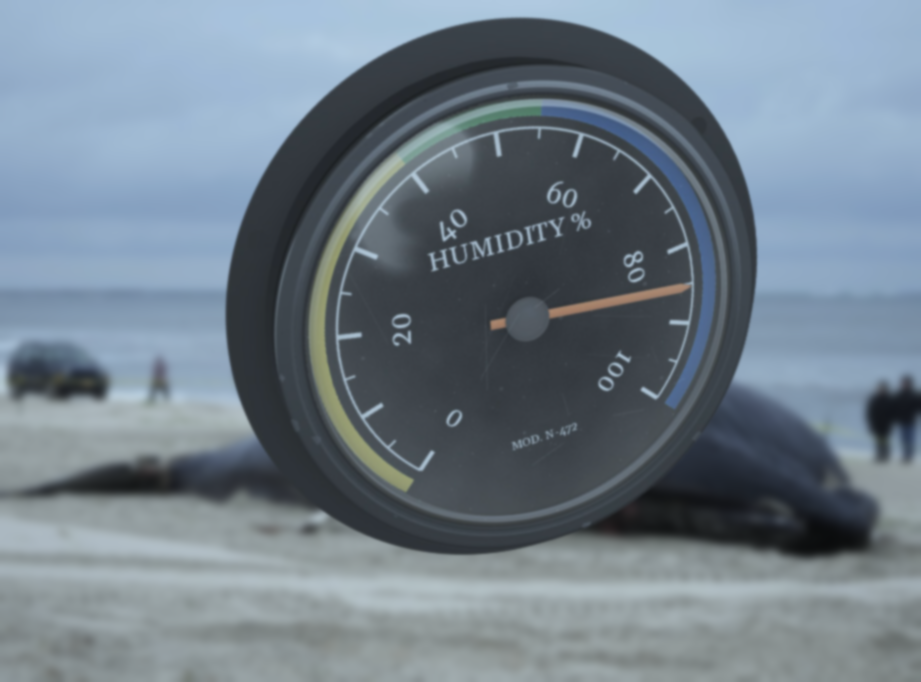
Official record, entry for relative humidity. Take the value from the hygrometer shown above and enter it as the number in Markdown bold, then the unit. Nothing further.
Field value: **85** %
